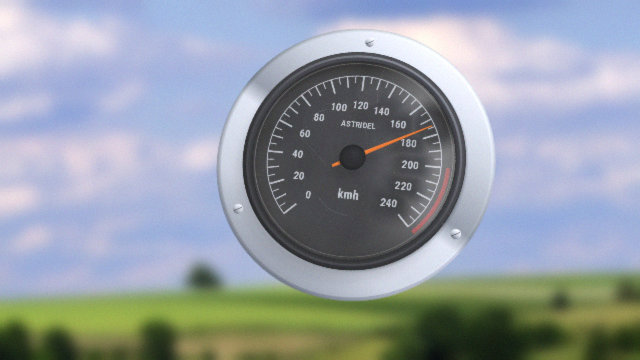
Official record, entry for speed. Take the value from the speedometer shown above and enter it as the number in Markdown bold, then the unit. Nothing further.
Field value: **175** km/h
